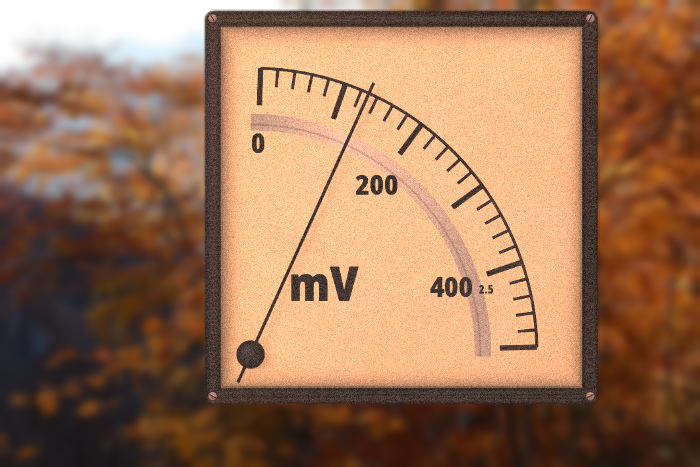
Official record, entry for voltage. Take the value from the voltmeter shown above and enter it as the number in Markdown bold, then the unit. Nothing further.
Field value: **130** mV
